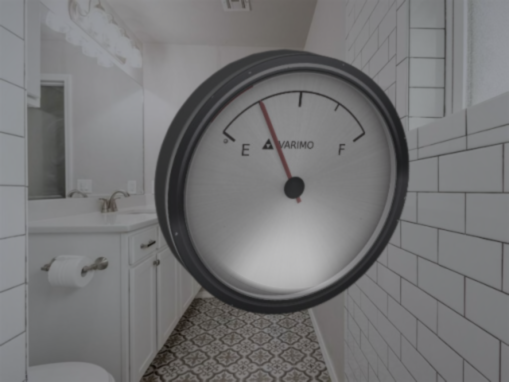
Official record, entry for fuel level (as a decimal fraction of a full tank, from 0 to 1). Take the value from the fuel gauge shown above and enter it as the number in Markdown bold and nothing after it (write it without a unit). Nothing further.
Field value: **0.25**
